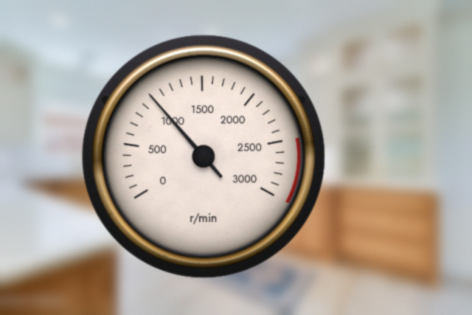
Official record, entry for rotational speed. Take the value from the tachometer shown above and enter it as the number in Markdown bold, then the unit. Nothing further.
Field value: **1000** rpm
